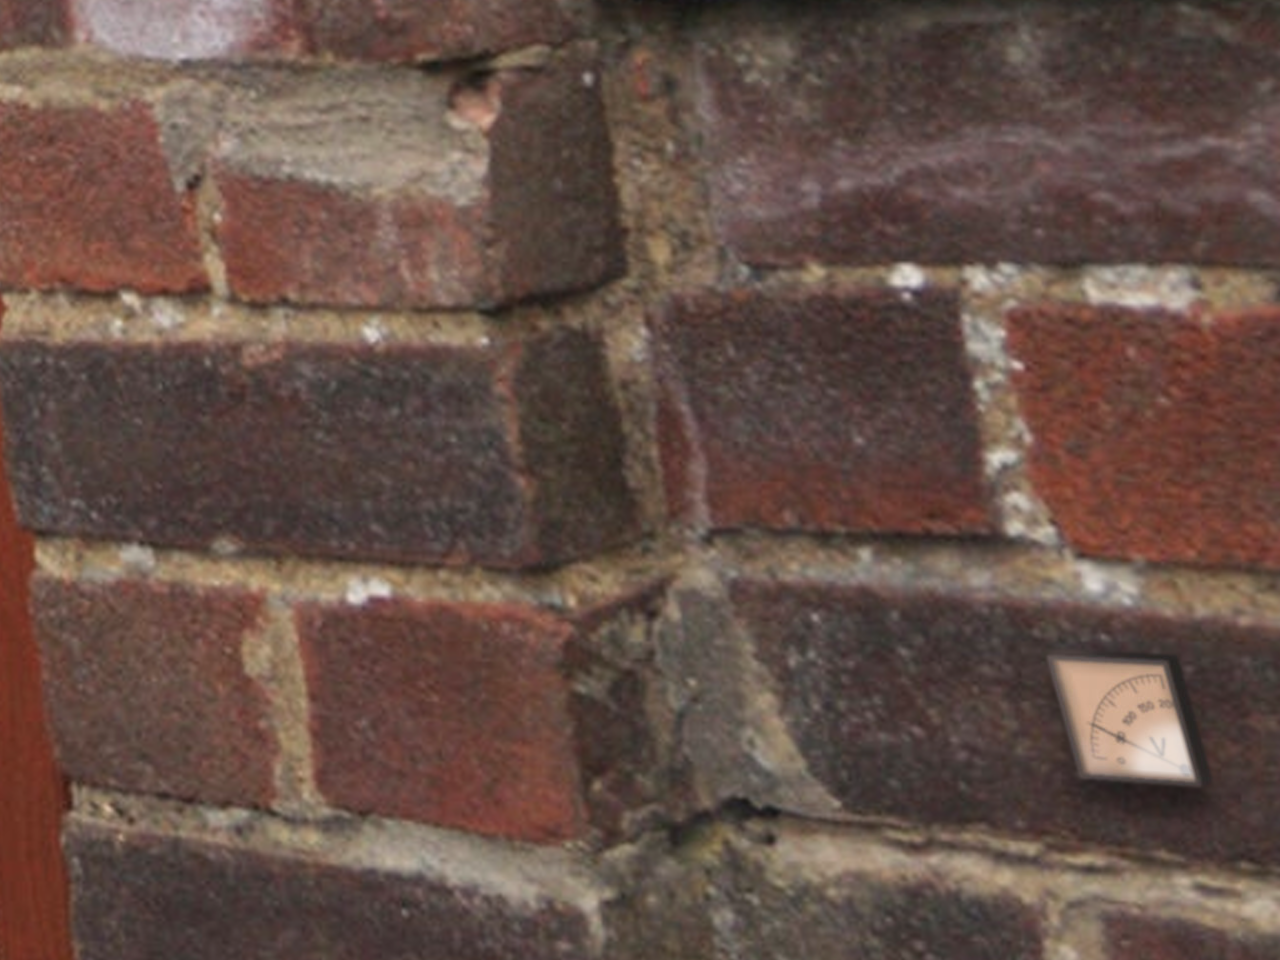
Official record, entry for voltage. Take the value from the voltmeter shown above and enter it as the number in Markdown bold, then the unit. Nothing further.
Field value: **50** V
